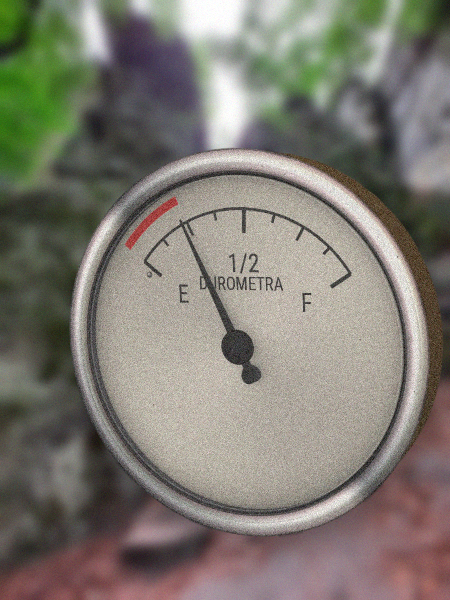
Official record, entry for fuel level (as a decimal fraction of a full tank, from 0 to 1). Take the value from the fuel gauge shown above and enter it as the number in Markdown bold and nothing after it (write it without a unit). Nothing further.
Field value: **0.25**
